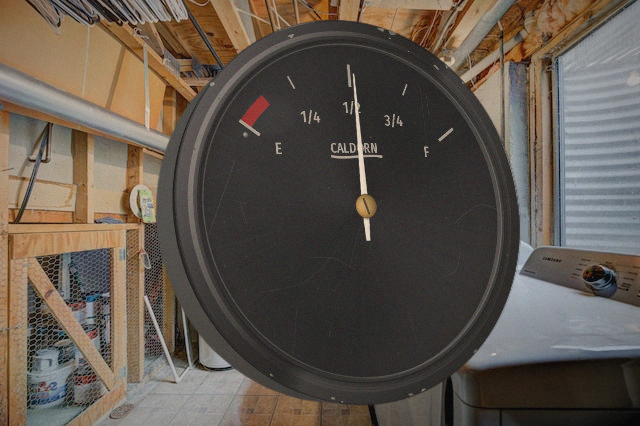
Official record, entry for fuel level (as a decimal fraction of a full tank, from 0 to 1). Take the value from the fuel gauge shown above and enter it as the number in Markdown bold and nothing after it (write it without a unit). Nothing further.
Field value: **0.5**
